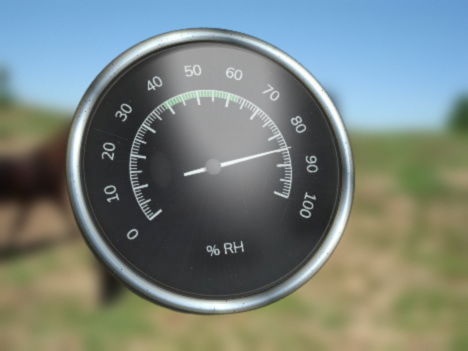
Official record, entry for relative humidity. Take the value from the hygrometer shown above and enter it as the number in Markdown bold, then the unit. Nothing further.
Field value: **85** %
